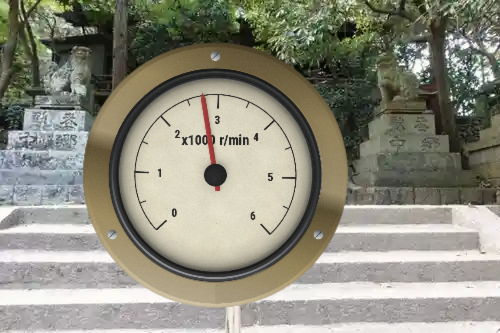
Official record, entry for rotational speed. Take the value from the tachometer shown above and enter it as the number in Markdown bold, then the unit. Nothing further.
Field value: **2750** rpm
